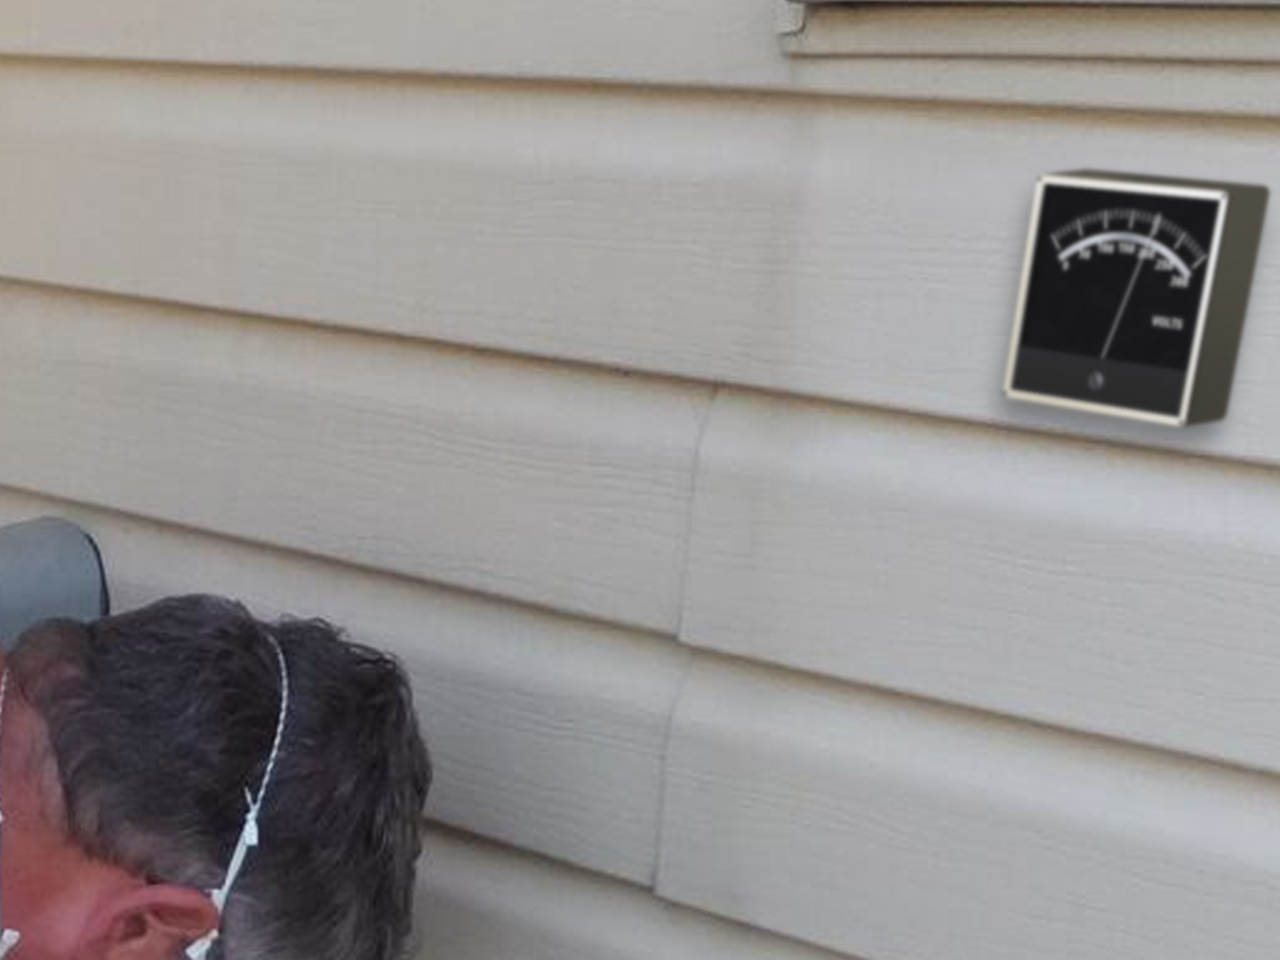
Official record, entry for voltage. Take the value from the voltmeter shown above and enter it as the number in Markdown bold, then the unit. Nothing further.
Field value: **200** V
